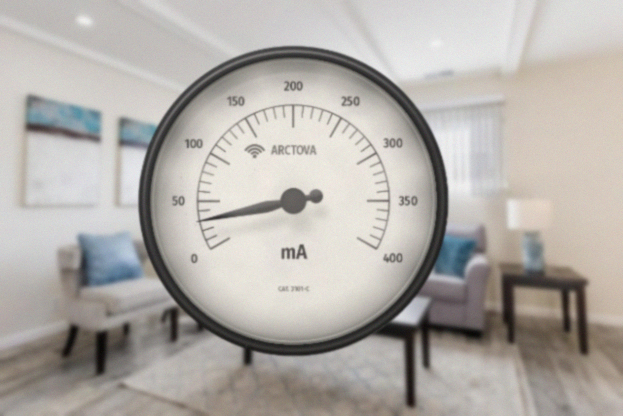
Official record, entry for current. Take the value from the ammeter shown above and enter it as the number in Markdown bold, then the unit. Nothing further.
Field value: **30** mA
